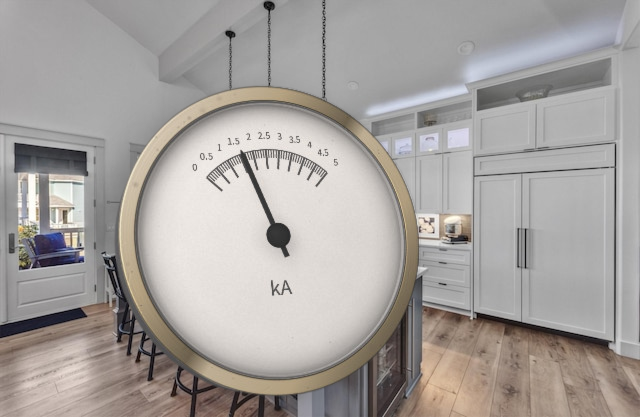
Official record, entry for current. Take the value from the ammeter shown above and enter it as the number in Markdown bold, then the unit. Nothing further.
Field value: **1.5** kA
